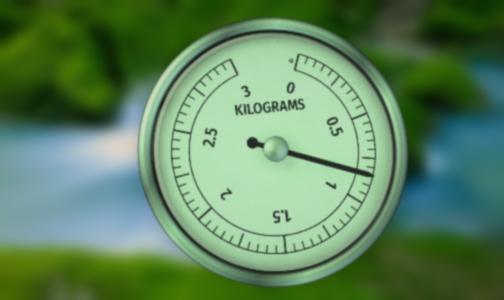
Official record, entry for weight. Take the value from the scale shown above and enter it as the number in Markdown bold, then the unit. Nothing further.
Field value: **0.85** kg
